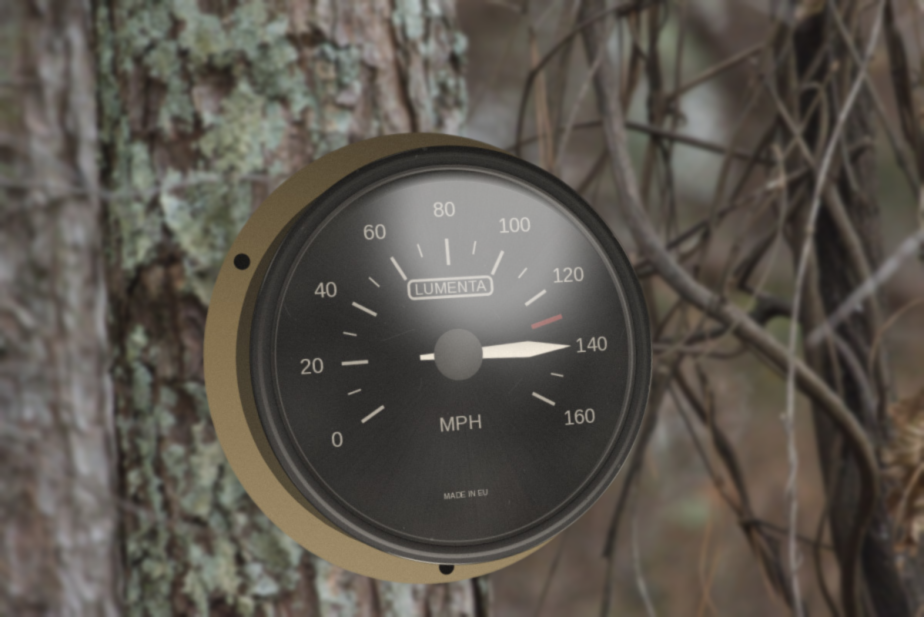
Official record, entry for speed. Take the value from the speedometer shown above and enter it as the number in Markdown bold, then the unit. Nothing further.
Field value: **140** mph
